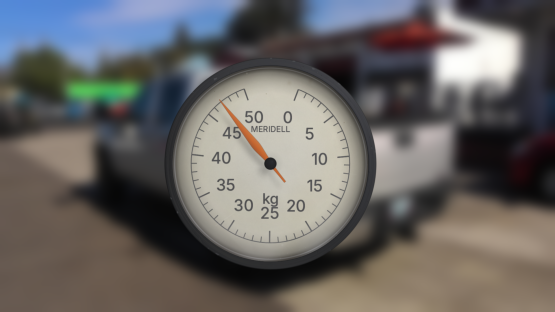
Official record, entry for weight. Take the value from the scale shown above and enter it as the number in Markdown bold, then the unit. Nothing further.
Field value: **47** kg
